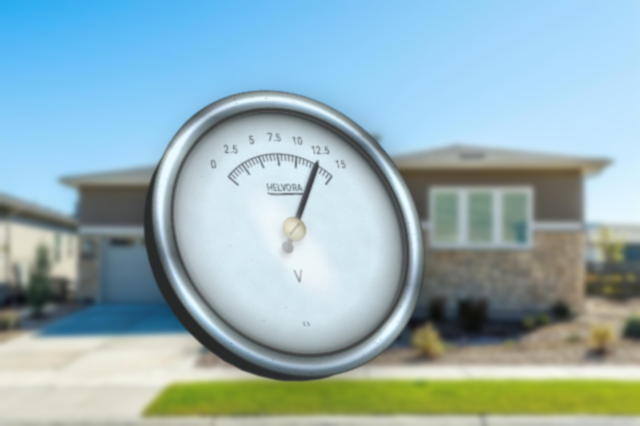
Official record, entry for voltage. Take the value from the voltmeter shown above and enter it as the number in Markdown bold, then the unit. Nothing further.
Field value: **12.5** V
